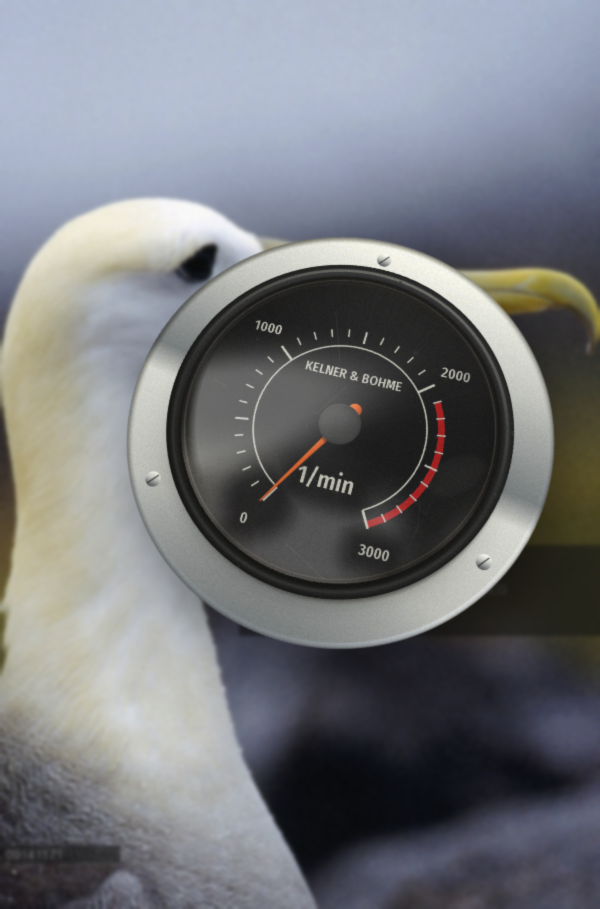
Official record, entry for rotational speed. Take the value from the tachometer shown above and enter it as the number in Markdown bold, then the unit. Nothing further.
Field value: **0** rpm
